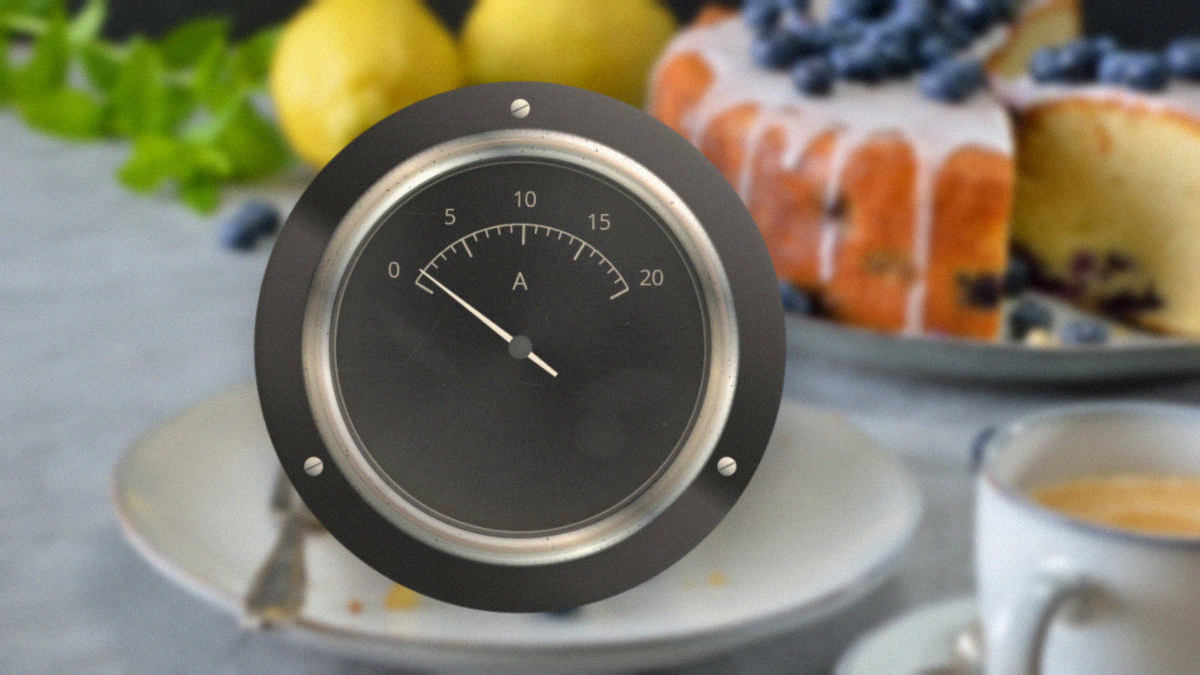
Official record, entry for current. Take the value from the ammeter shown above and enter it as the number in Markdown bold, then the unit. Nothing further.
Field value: **1** A
